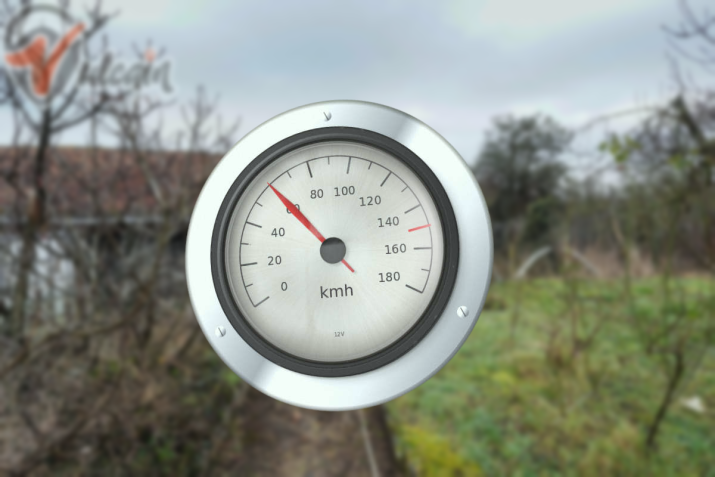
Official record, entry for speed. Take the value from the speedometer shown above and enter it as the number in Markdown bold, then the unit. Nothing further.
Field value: **60** km/h
